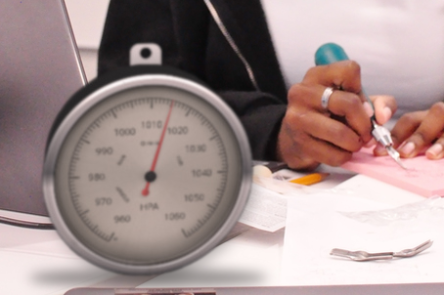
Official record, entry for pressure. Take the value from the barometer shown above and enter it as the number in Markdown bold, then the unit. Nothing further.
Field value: **1015** hPa
